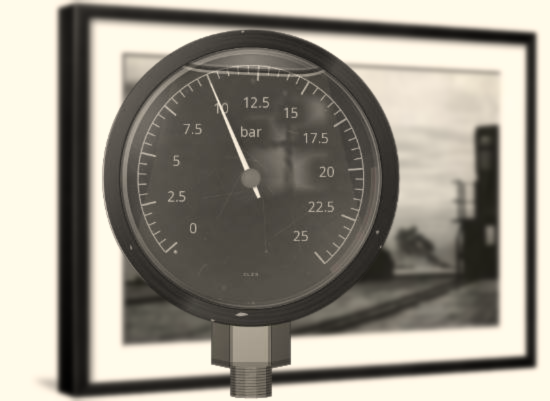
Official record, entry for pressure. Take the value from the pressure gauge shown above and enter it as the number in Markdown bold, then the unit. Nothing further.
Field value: **10** bar
